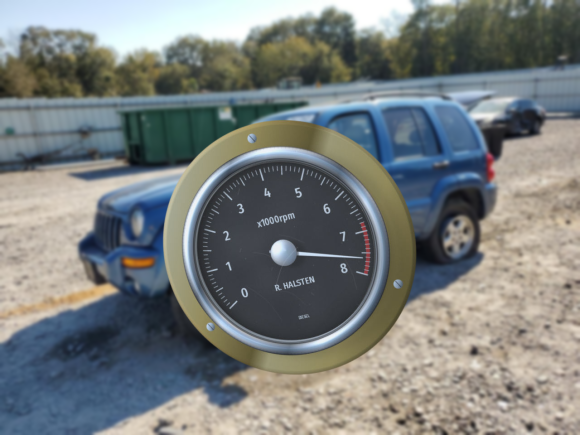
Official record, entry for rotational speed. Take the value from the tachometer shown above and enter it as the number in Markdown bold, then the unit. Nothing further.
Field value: **7600** rpm
